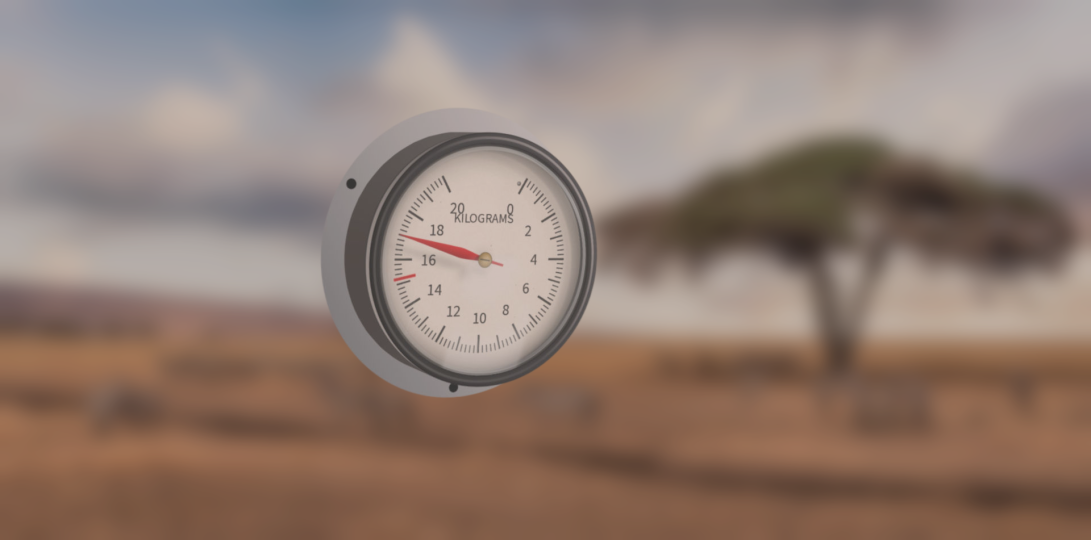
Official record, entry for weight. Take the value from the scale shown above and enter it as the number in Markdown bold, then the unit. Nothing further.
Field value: **17** kg
